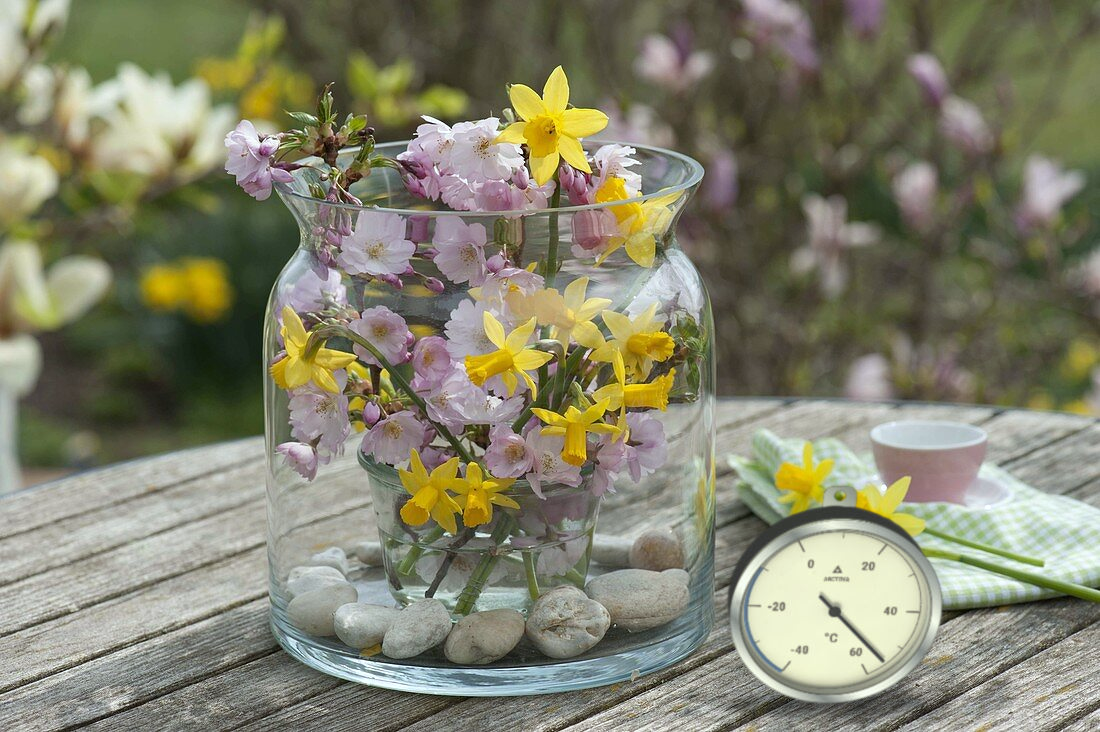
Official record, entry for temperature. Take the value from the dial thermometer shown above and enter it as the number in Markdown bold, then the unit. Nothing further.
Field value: **55** °C
